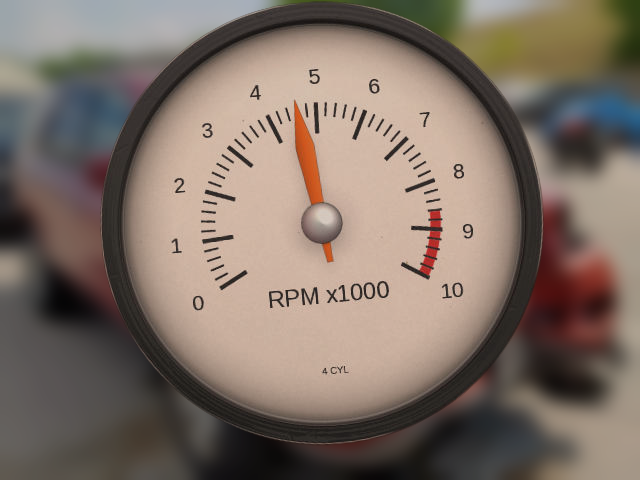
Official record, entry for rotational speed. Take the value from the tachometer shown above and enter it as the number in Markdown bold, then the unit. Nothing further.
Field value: **4600** rpm
